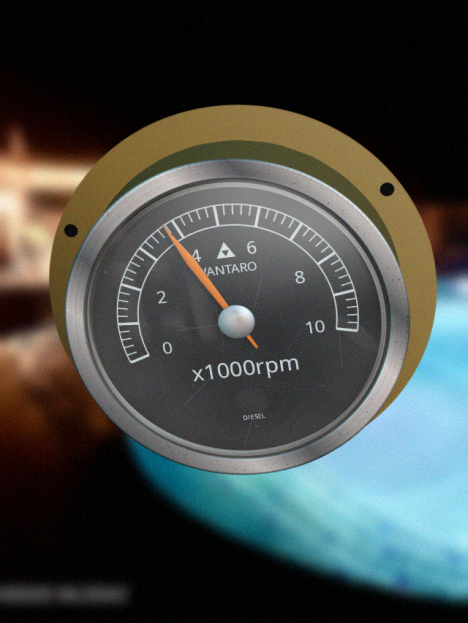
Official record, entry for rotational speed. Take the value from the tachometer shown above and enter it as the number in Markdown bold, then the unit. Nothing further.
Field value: **3800** rpm
